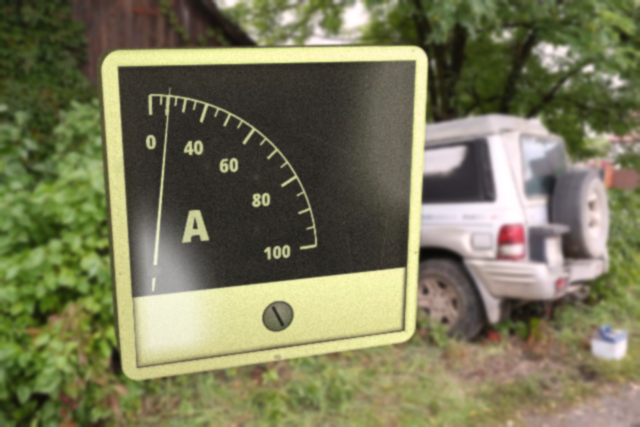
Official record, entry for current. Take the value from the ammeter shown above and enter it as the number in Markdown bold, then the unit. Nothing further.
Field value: **20** A
